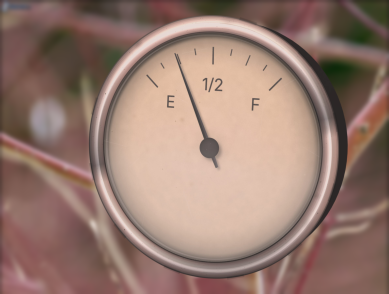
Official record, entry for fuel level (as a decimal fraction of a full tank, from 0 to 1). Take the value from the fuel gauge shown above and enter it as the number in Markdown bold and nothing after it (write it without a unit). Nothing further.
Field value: **0.25**
